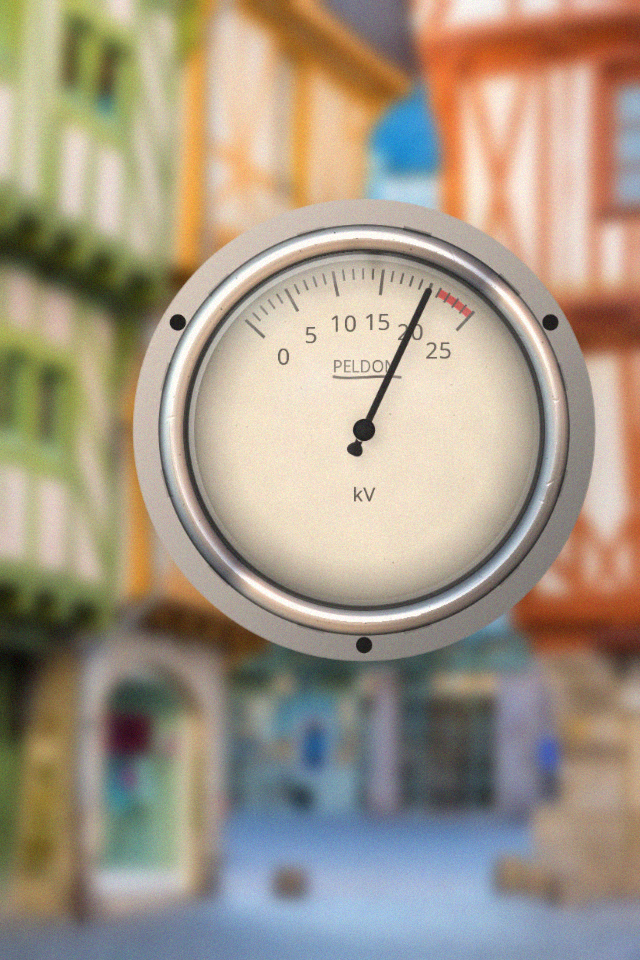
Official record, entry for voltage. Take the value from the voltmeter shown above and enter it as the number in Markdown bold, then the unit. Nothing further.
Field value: **20** kV
